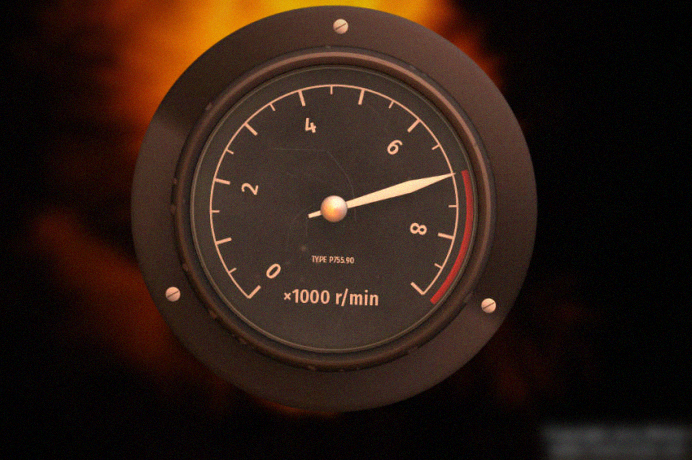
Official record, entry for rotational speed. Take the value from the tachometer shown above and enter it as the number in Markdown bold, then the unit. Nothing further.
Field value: **7000** rpm
